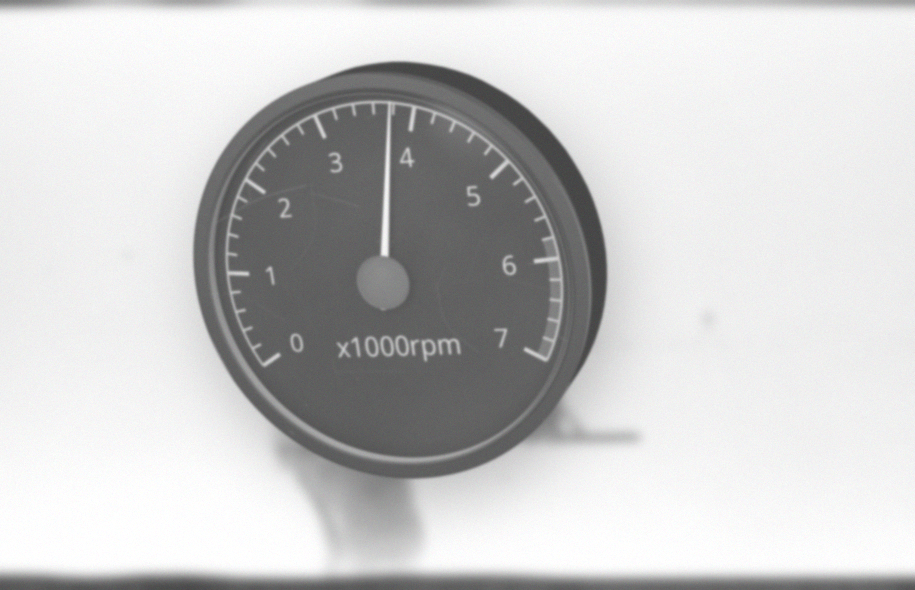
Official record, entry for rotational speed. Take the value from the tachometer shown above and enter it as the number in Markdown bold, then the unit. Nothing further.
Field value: **3800** rpm
